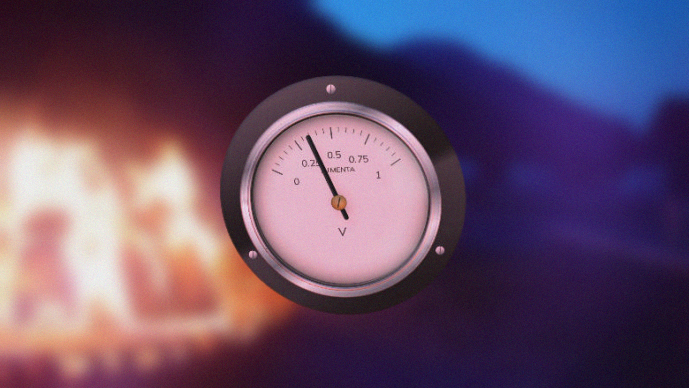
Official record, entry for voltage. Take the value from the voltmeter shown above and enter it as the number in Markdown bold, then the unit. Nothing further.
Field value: **0.35** V
